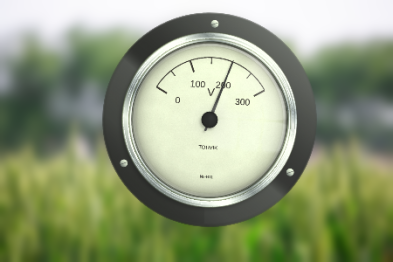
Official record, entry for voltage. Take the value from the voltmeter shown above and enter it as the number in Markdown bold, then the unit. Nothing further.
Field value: **200** V
